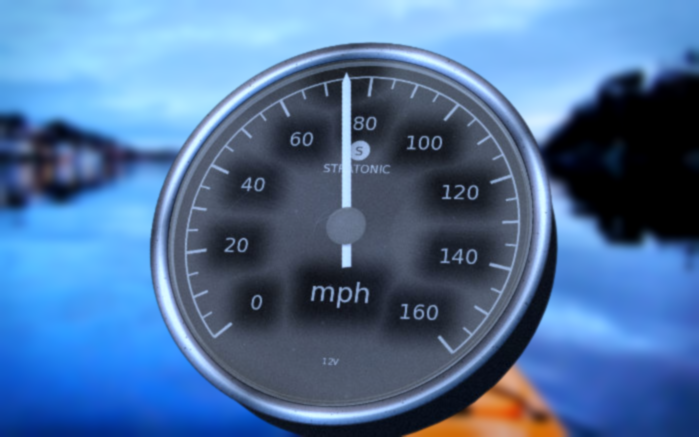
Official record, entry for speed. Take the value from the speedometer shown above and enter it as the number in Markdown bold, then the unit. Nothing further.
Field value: **75** mph
